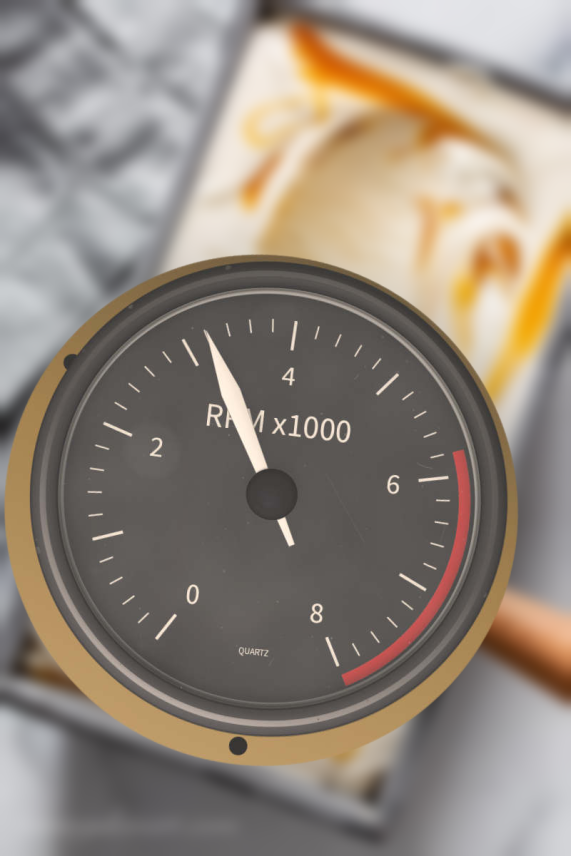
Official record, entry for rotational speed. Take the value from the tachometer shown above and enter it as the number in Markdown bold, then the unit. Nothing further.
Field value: **3200** rpm
